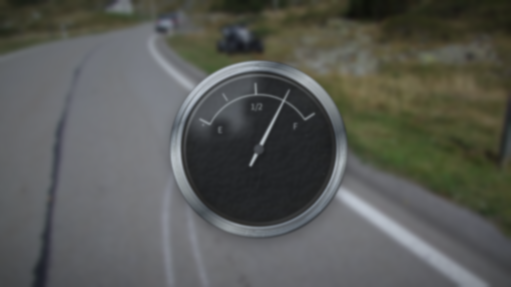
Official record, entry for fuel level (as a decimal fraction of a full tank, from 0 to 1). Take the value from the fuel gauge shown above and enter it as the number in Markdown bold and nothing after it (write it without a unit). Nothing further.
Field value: **0.75**
